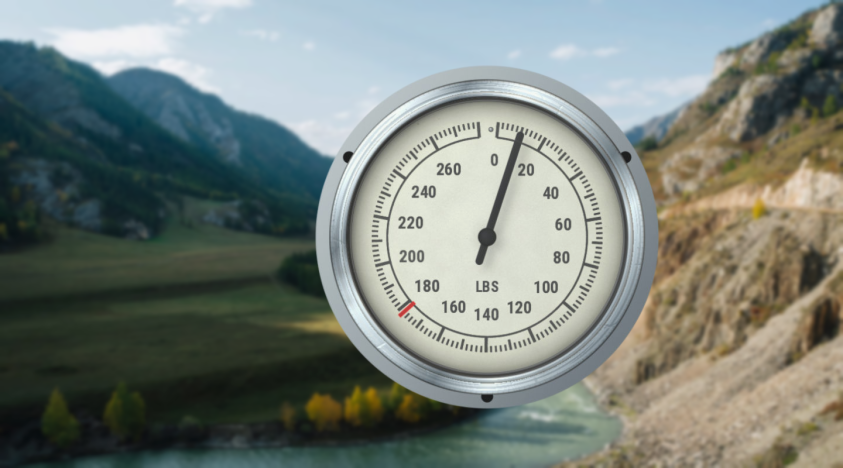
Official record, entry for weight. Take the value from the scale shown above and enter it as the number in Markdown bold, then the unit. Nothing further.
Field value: **10** lb
